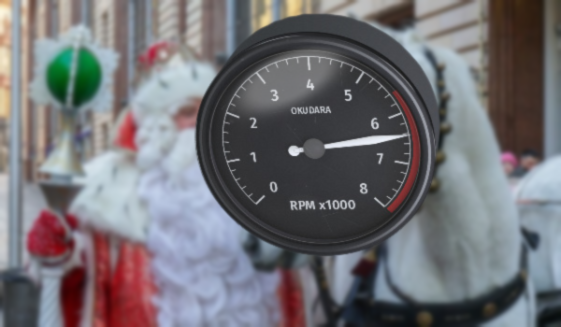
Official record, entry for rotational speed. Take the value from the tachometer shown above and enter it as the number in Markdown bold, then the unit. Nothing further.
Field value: **6400** rpm
